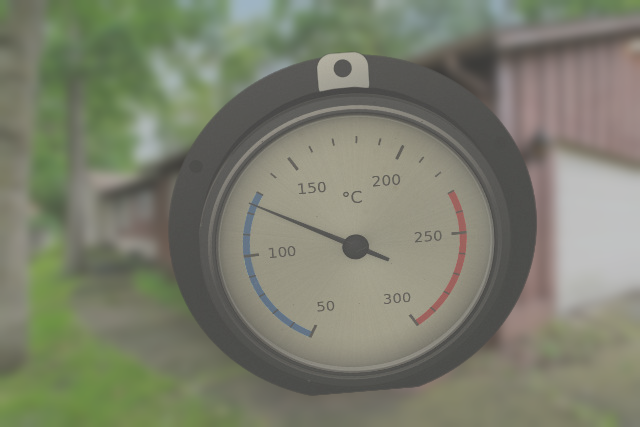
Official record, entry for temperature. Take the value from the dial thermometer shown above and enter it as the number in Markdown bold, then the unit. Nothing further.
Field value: **125** °C
